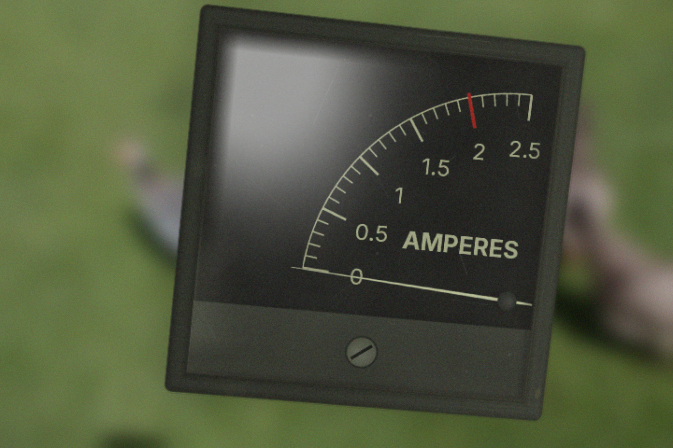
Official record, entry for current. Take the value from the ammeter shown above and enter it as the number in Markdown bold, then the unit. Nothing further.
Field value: **0** A
